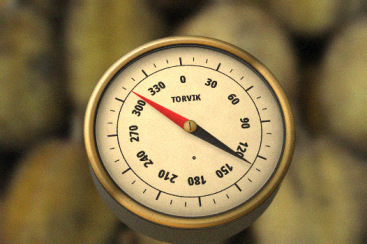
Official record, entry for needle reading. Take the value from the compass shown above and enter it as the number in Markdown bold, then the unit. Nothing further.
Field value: **310** °
